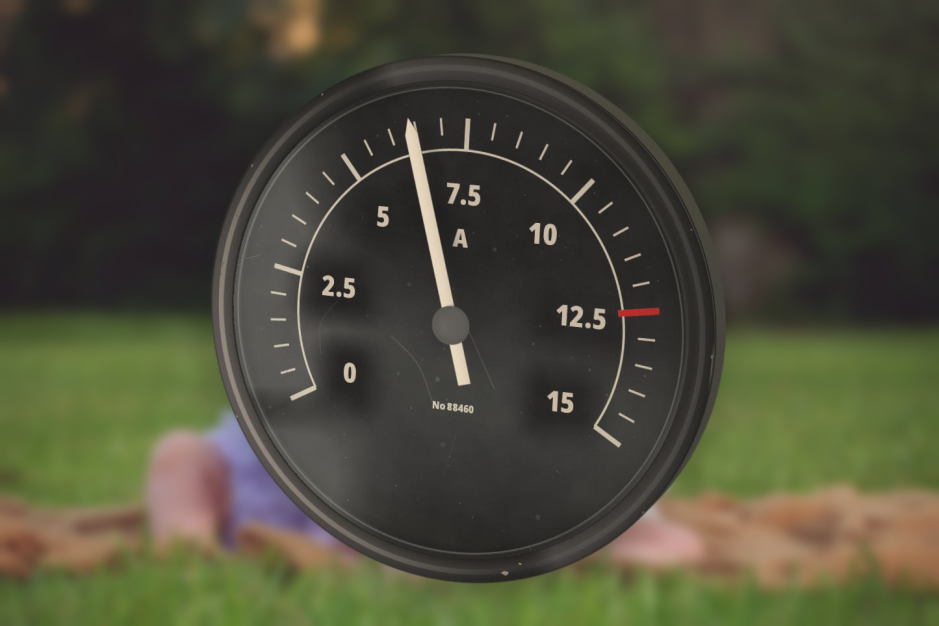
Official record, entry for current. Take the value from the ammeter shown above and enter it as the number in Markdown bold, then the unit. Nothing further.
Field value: **6.5** A
